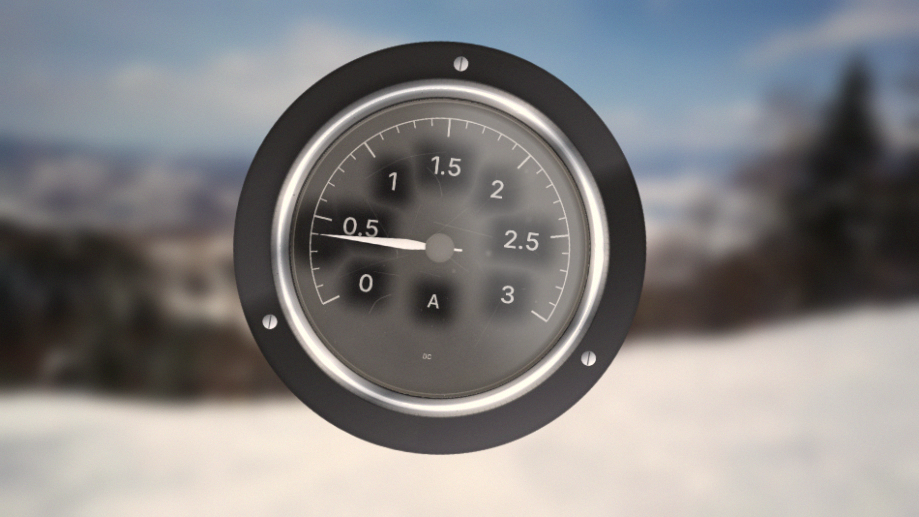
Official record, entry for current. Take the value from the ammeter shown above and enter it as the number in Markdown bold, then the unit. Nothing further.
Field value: **0.4** A
